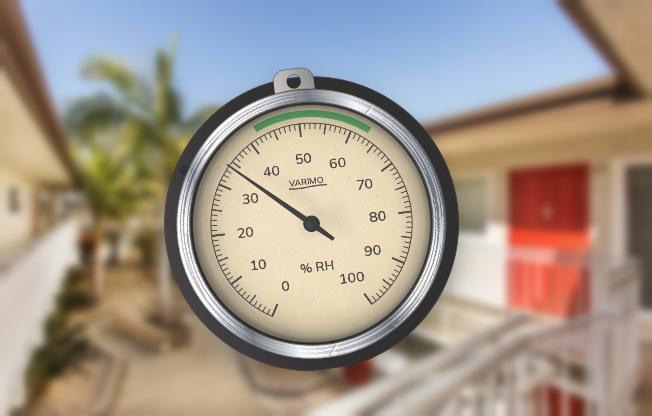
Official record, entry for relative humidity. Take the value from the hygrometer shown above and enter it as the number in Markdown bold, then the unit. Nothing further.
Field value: **34** %
